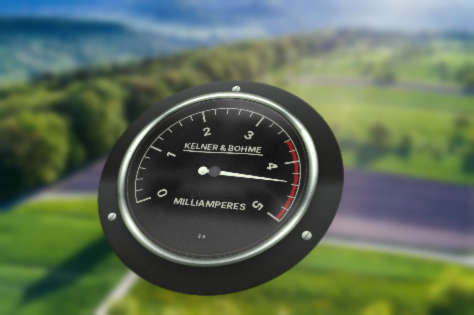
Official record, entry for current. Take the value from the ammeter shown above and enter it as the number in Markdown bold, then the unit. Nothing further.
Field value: **4.4** mA
